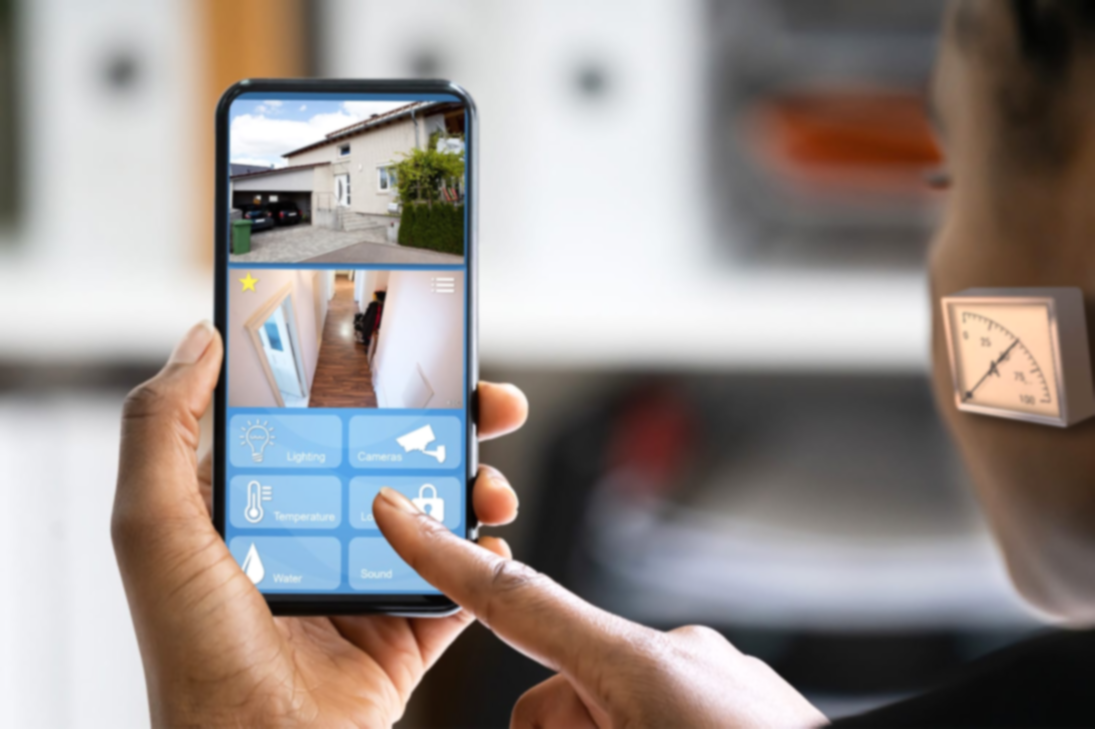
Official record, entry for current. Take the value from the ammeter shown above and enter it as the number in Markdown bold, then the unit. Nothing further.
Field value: **50** A
